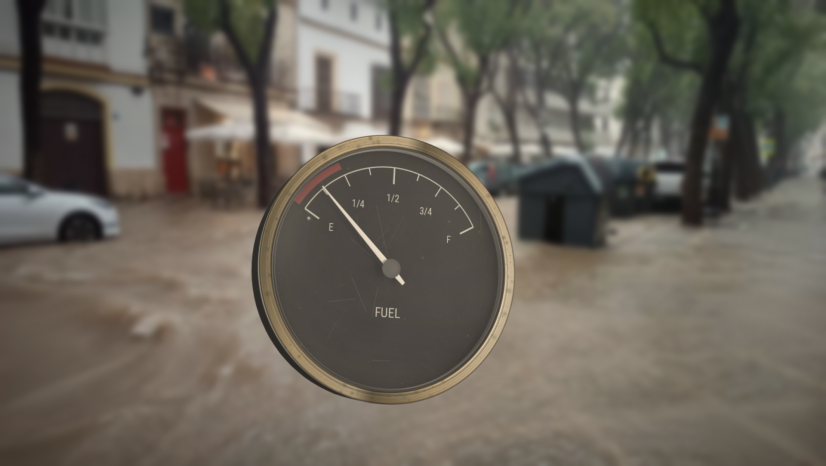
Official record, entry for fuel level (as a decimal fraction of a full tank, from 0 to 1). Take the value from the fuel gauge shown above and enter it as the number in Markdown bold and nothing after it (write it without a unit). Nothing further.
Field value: **0.125**
